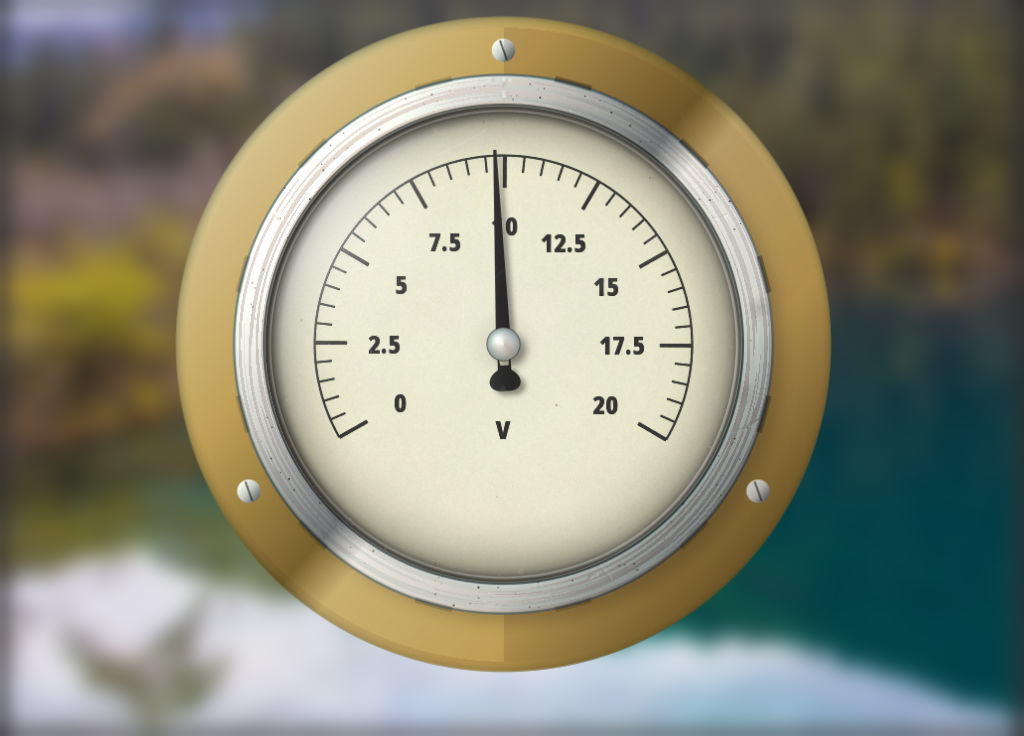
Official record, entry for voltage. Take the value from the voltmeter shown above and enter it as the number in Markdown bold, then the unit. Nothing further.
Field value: **9.75** V
